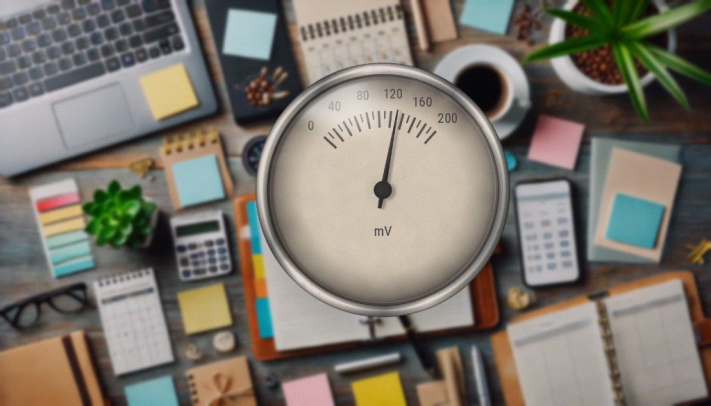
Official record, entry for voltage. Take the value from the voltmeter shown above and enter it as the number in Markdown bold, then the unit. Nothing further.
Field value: **130** mV
